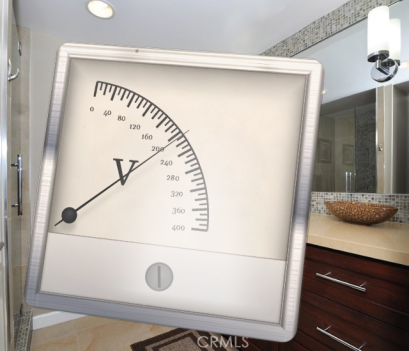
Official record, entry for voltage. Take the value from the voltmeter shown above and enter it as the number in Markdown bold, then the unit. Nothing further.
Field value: **210** V
